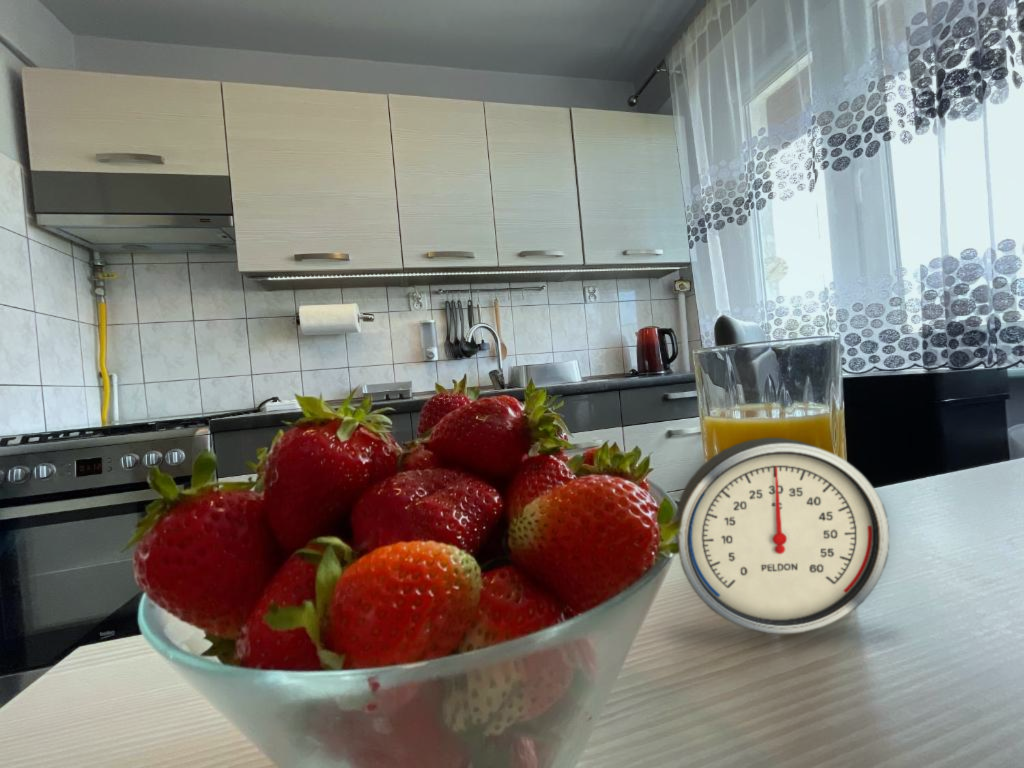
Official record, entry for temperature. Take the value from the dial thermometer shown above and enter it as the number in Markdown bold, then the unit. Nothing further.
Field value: **30** °C
